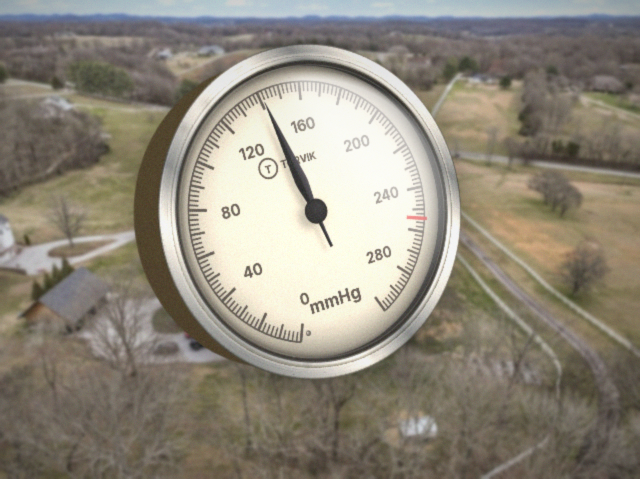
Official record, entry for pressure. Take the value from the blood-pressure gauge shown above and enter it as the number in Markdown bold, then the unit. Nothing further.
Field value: **140** mmHg
